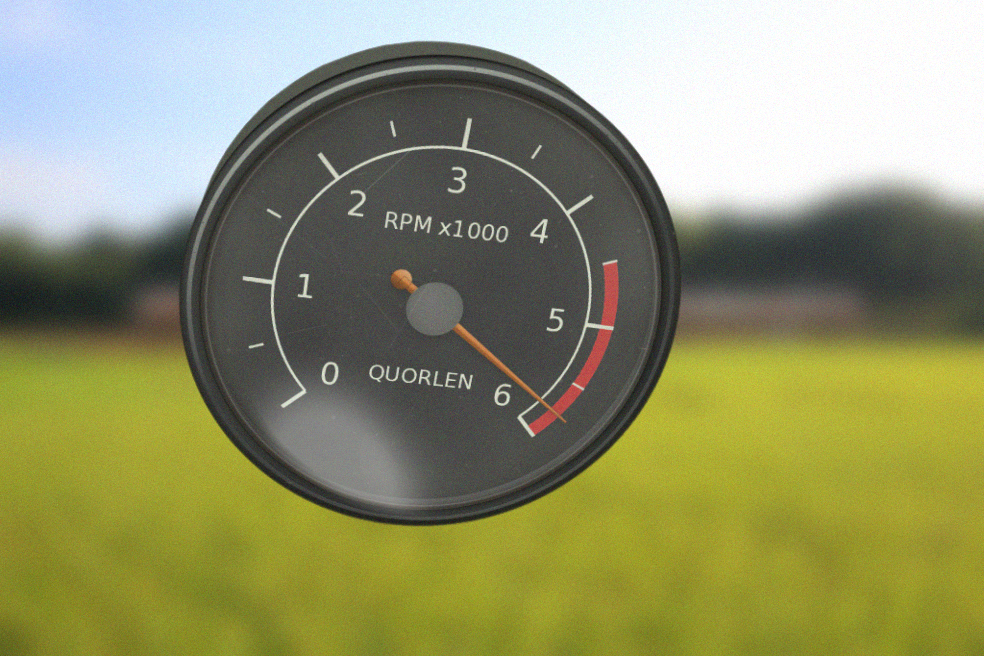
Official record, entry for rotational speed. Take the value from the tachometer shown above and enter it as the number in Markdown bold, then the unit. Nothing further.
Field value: **5750** rpm
